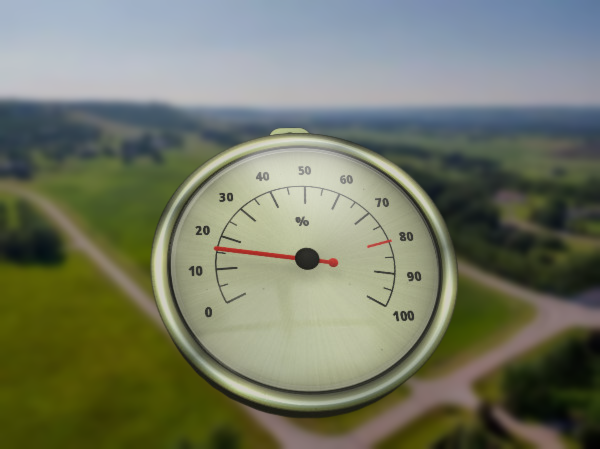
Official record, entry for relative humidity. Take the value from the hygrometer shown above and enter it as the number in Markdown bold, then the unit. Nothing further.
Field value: **15** %
